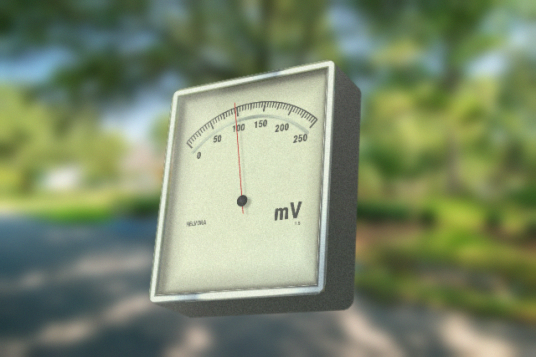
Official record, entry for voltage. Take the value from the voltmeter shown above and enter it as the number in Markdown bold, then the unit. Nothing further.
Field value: **100** mV
